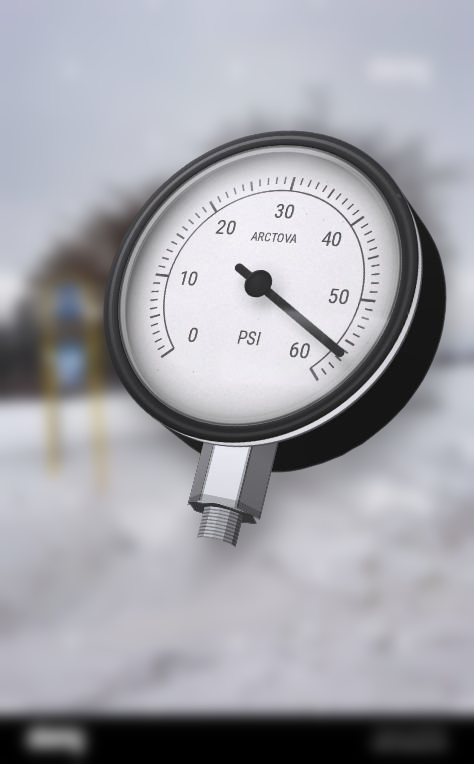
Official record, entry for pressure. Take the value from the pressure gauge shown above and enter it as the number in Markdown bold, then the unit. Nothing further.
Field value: **56.5** psi
